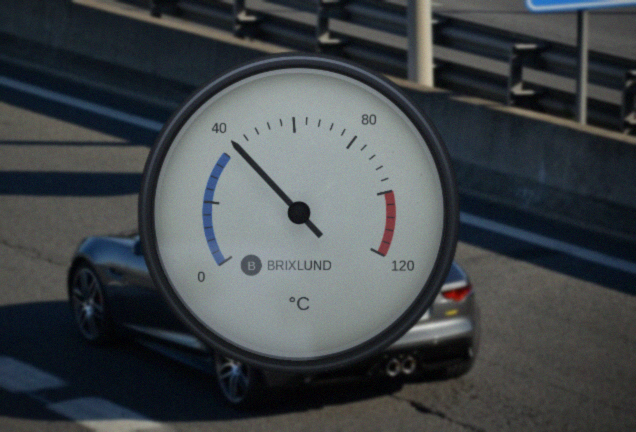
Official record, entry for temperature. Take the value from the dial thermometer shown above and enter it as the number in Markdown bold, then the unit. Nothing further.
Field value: **40** °C
